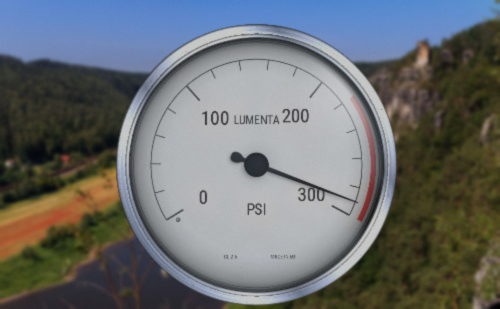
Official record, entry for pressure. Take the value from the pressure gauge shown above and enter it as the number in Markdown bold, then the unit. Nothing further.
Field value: **290** psi
